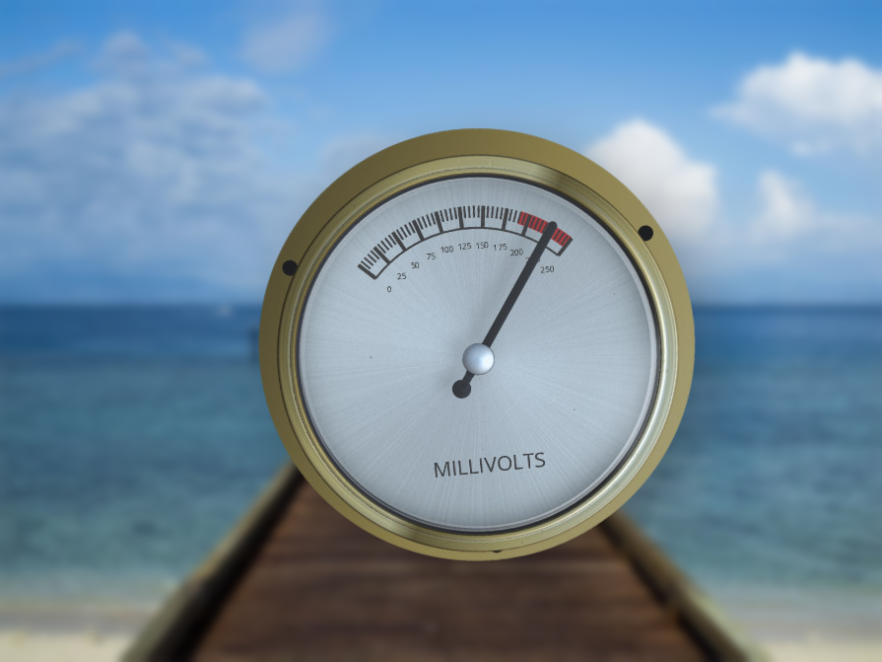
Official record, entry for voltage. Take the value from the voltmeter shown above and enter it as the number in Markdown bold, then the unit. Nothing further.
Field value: **225** mV
